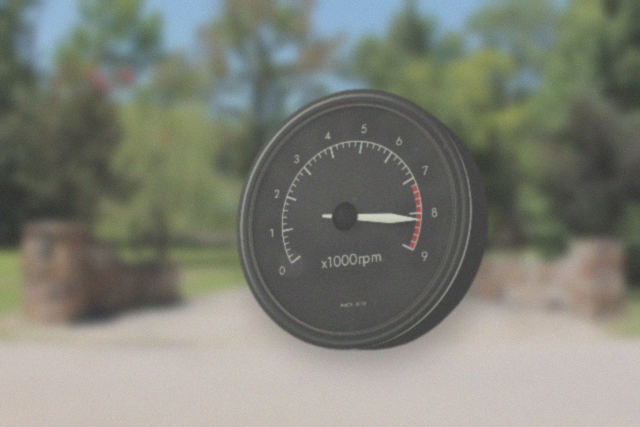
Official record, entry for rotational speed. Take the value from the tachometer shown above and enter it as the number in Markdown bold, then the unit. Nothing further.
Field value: **8200** rpm
